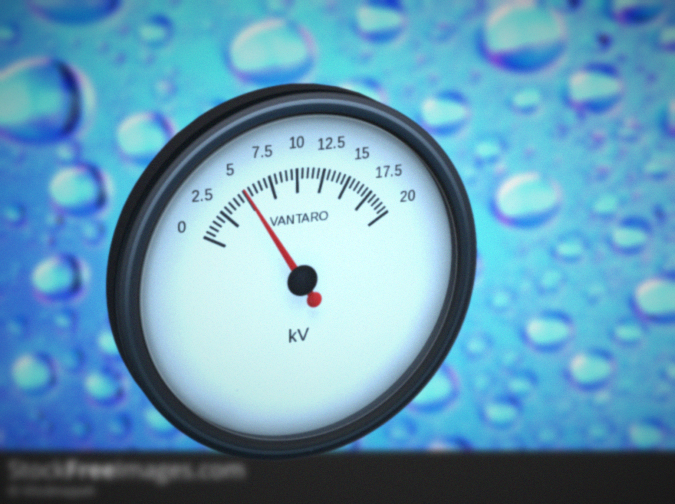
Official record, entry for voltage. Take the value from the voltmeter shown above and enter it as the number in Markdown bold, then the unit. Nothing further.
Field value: **5** kV
